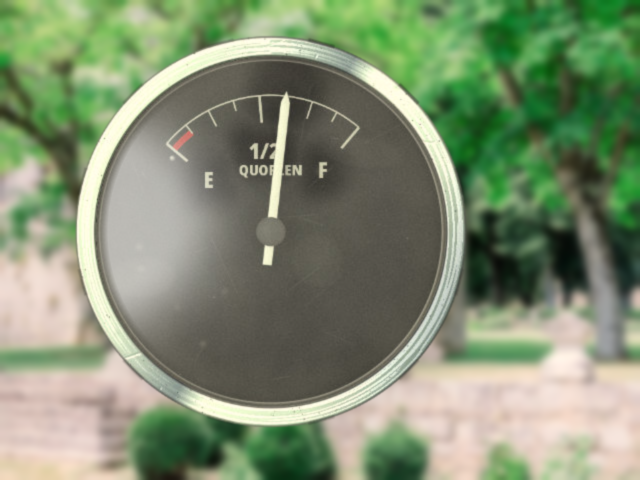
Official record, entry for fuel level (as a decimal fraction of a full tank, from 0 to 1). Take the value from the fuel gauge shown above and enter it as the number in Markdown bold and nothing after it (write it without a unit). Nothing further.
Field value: **0.625**
